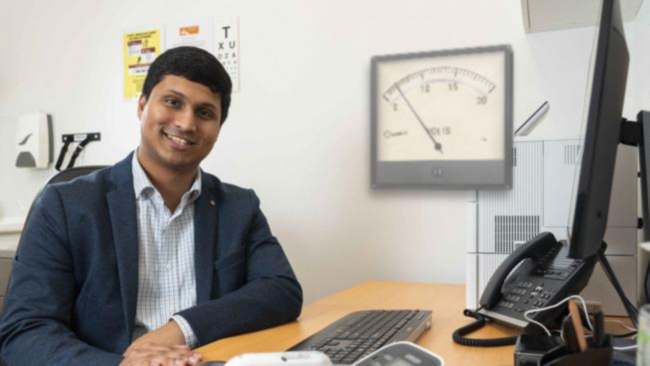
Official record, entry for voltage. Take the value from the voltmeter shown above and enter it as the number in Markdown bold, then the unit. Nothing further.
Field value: **5** V
